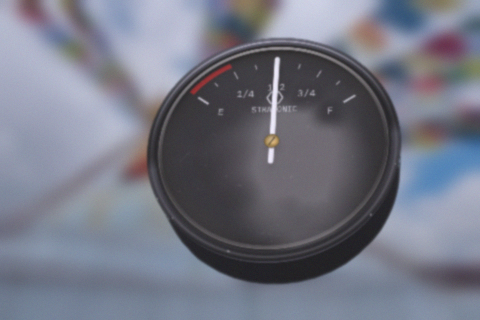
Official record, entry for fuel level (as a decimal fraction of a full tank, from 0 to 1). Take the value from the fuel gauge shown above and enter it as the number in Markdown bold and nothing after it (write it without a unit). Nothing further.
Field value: **0.5**
